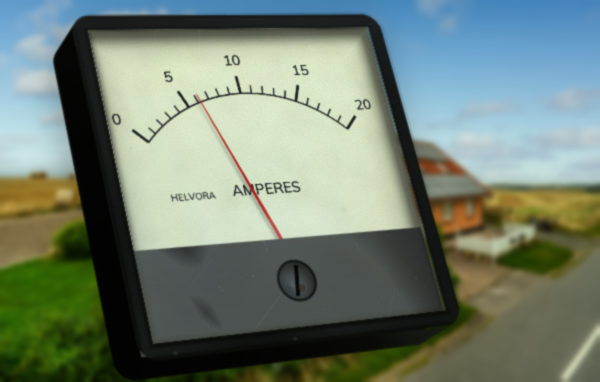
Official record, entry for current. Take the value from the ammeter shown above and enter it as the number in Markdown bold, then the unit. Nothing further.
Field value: **6** A
